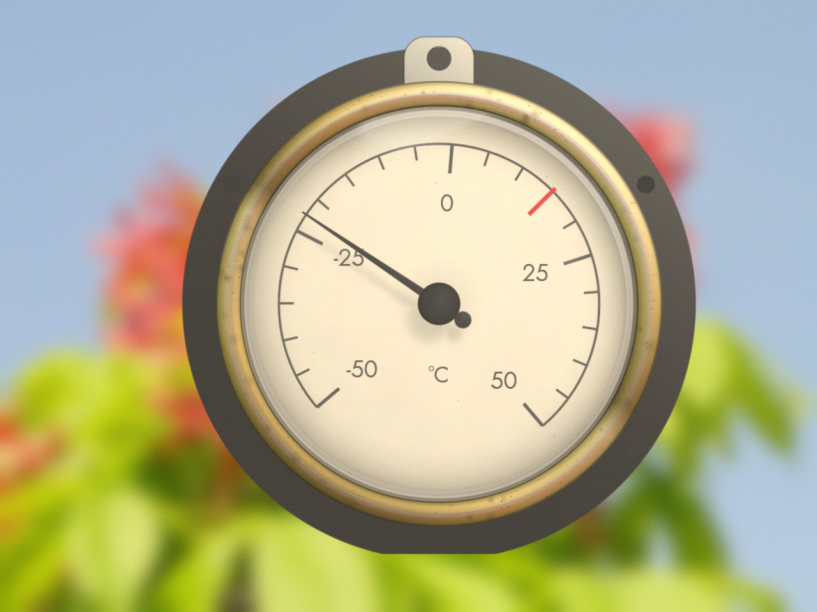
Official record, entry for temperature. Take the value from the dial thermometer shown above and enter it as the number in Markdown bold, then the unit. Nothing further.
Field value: **-22.5** °C
